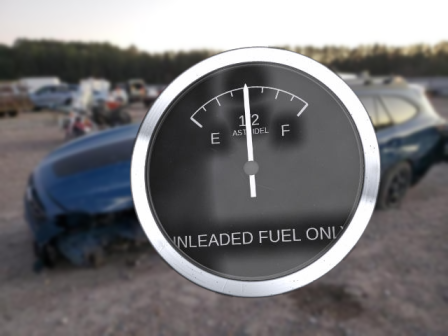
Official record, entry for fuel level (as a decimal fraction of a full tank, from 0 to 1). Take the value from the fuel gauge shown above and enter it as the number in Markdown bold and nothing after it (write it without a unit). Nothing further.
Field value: **0.5**
